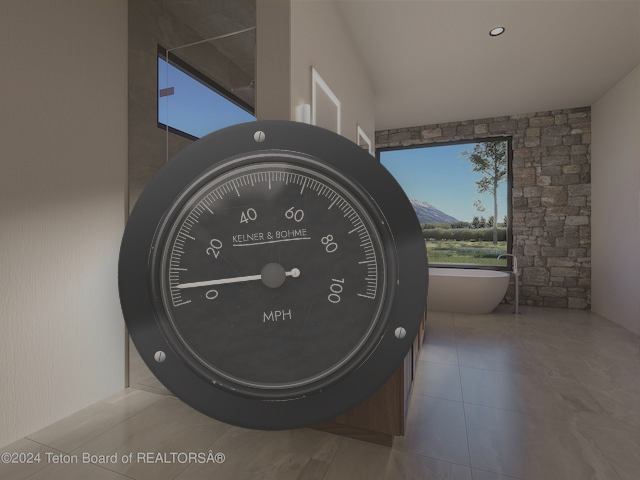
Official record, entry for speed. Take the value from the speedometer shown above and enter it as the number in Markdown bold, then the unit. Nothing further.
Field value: **5** mph
